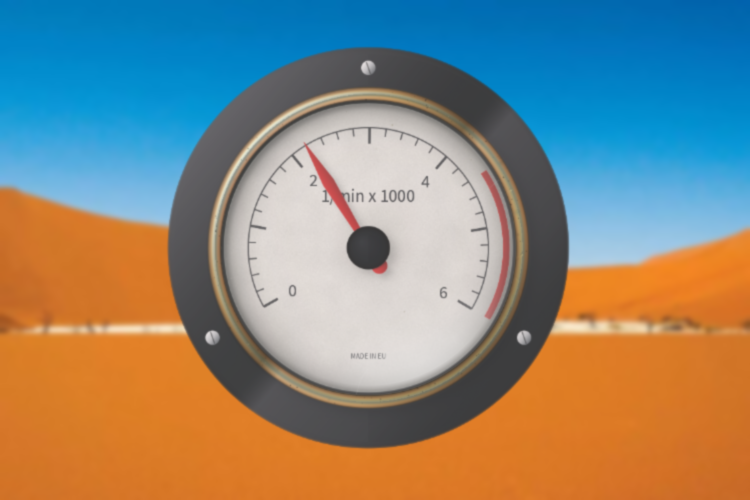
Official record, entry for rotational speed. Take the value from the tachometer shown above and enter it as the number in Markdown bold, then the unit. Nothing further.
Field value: **2200** rpm
